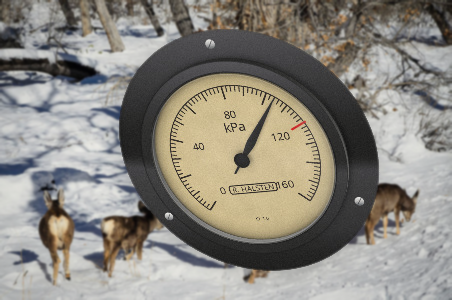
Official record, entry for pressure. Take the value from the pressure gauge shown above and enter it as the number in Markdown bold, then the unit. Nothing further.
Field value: **104** kPa
